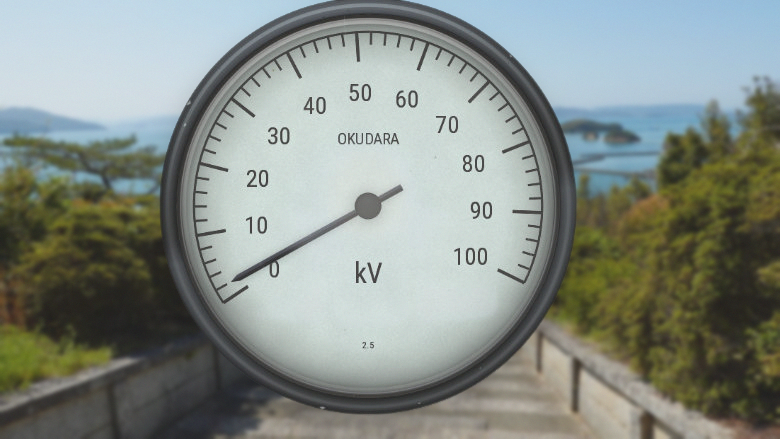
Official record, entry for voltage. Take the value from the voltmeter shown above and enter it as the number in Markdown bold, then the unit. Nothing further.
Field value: **2** kV
